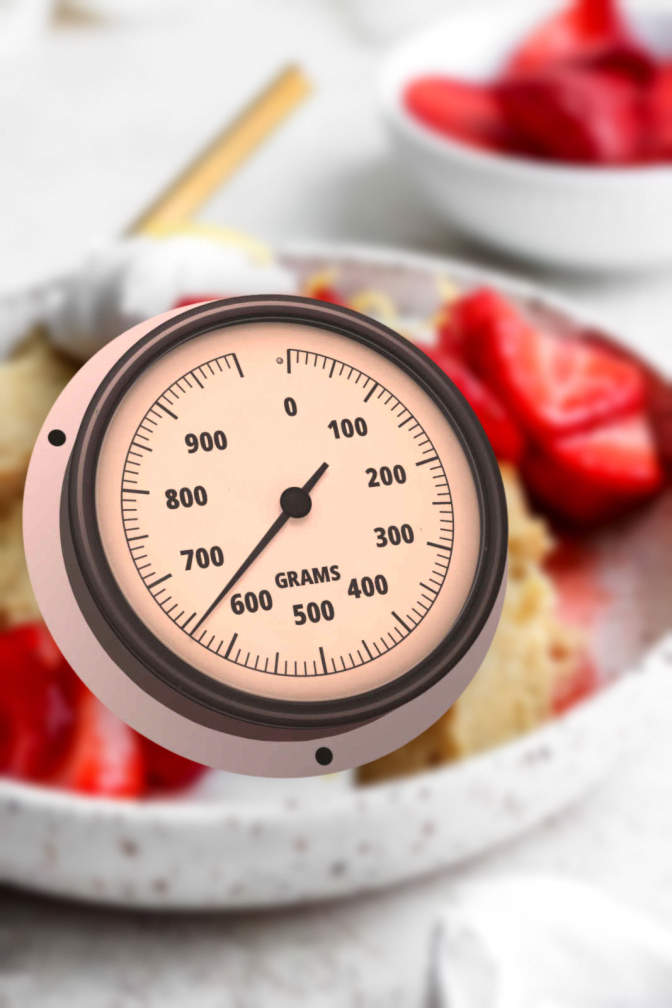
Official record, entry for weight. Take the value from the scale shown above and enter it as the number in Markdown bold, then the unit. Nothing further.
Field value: **640** g
